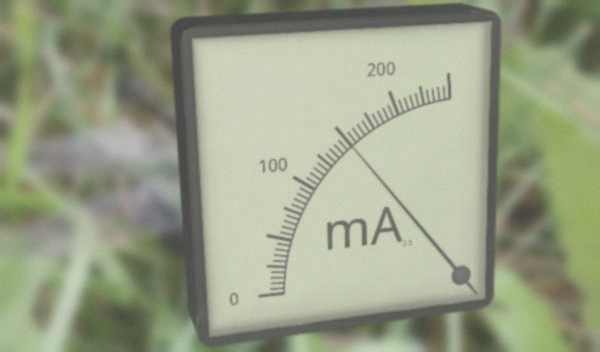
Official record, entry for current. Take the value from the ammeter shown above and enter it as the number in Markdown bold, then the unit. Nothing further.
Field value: **150** mA
